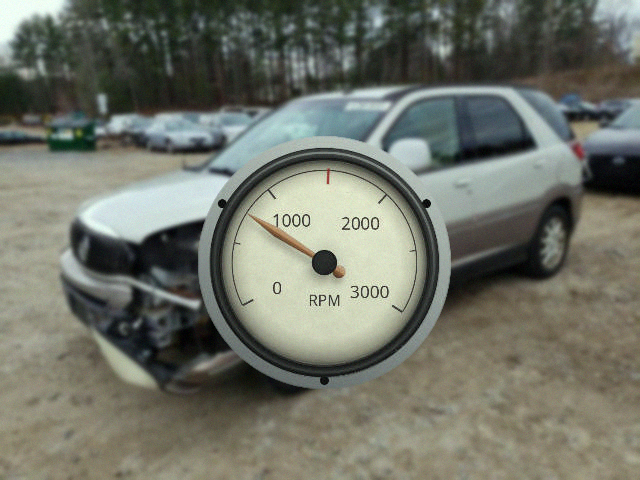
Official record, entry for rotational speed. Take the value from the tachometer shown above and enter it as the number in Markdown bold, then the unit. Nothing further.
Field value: **750** rpm
